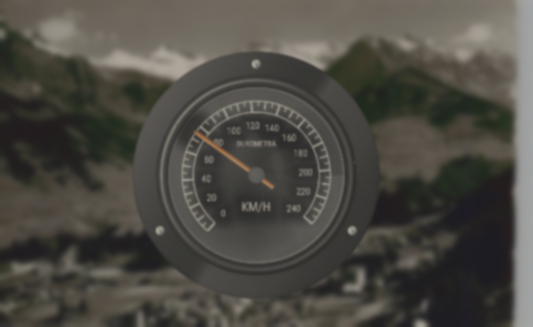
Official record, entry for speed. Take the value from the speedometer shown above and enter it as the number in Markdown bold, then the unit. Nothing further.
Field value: **75** km/h
